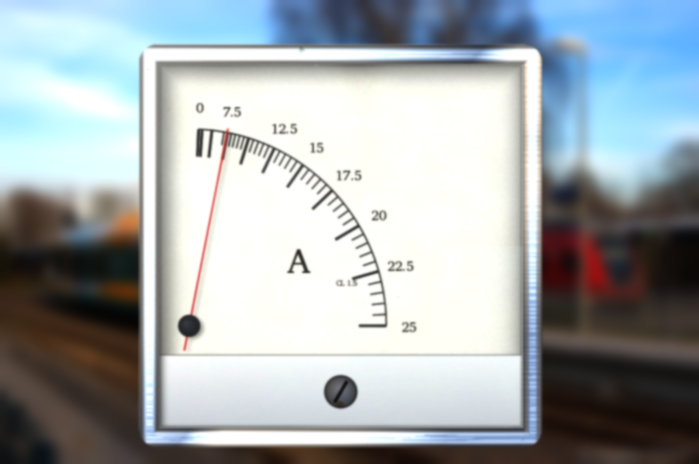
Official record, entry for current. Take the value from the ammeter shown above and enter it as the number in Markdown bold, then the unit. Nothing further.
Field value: **7.5** A
